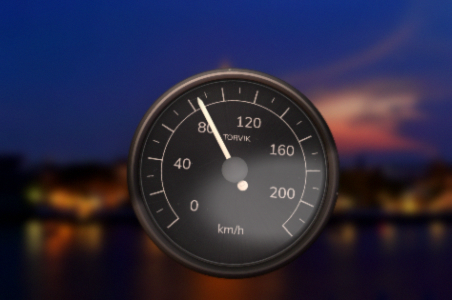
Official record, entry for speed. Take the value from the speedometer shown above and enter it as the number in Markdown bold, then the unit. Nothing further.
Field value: **85** km/h
